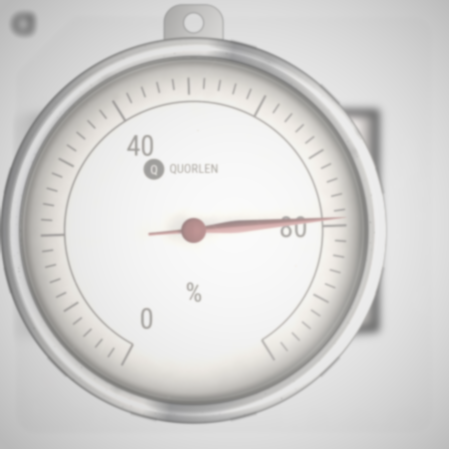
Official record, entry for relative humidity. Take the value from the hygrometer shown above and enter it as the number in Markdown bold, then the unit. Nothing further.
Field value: **79** %
